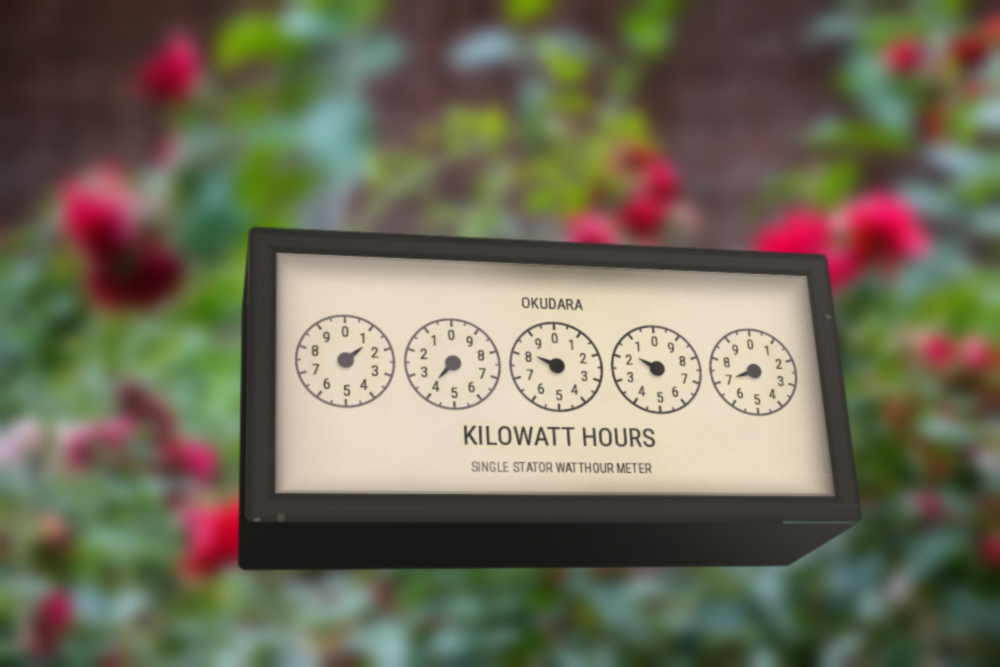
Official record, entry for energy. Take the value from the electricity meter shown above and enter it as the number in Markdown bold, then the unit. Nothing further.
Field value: **13817** kWh
